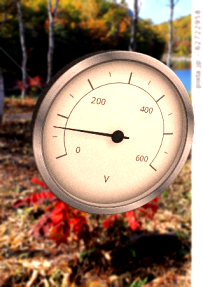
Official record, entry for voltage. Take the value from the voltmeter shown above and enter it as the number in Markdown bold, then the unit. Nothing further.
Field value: **75** V
